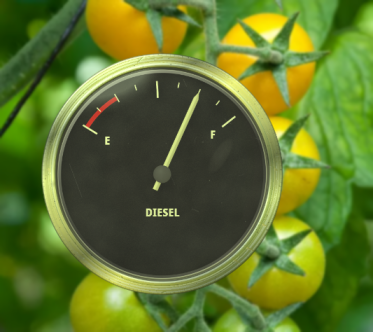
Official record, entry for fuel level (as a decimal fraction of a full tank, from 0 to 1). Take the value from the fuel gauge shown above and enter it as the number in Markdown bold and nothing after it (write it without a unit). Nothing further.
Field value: **0.75**
